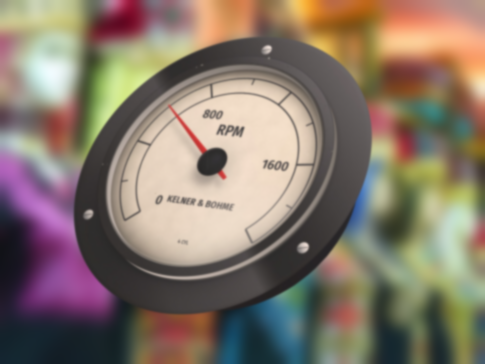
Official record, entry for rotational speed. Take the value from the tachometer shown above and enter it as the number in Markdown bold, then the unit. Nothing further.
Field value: **600** rpm
